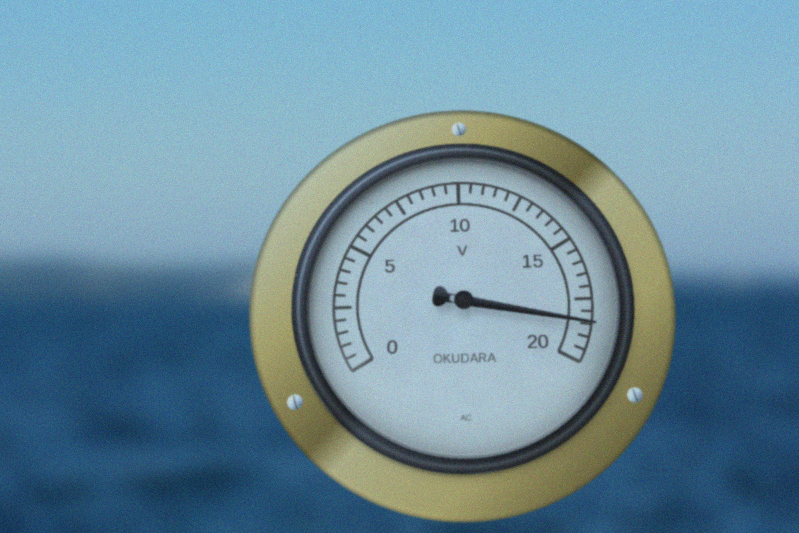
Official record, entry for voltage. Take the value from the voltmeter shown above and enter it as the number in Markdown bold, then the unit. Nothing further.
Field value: **18.5** V
